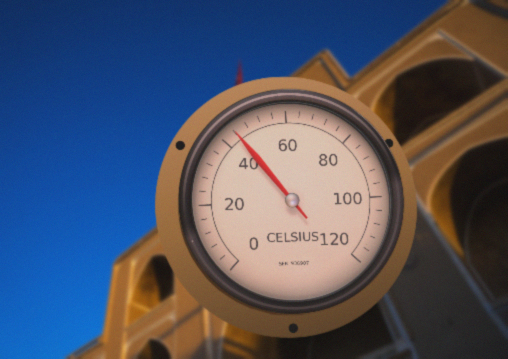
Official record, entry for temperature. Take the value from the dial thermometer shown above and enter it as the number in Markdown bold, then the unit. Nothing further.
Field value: **44** °C
